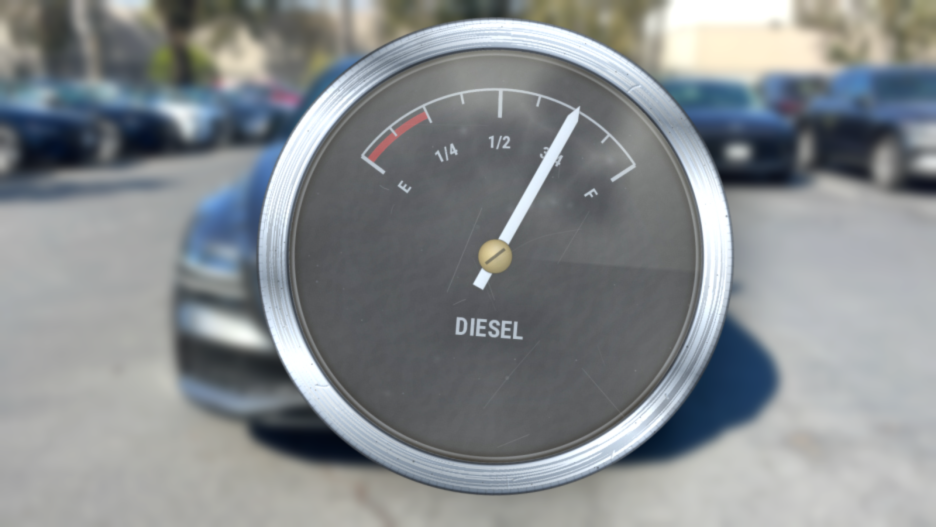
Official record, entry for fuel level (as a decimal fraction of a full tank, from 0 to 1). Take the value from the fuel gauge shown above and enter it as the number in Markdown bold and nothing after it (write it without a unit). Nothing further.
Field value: **0.75**
